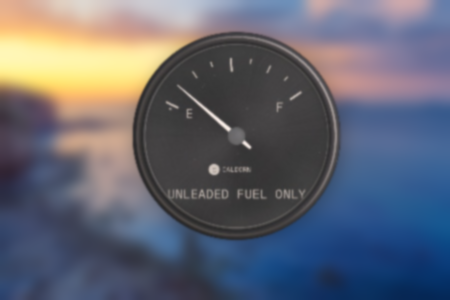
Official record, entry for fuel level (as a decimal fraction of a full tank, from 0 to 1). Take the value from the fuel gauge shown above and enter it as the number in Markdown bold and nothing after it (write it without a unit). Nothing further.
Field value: **0.125**
